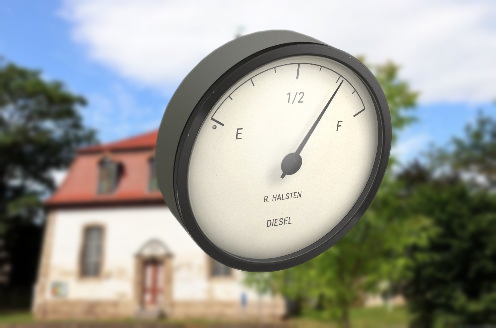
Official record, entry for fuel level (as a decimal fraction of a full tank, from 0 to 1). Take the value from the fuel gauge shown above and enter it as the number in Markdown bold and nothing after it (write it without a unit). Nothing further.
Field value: **0.75**
